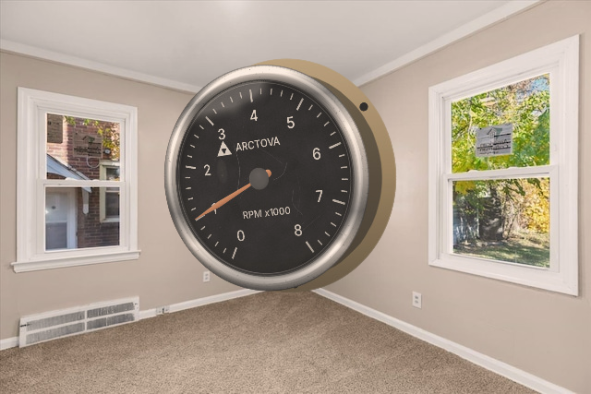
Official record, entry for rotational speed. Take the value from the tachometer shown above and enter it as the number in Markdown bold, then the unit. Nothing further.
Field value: **1000** rpm
